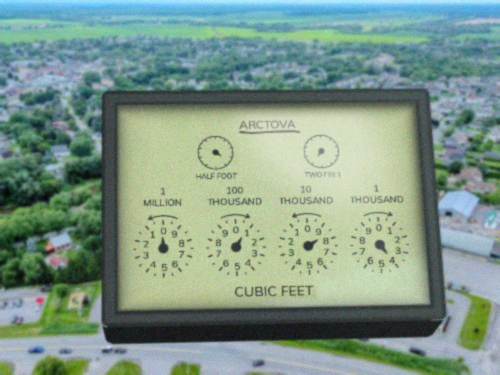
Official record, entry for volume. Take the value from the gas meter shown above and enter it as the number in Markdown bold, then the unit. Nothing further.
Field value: **8400** ft³
